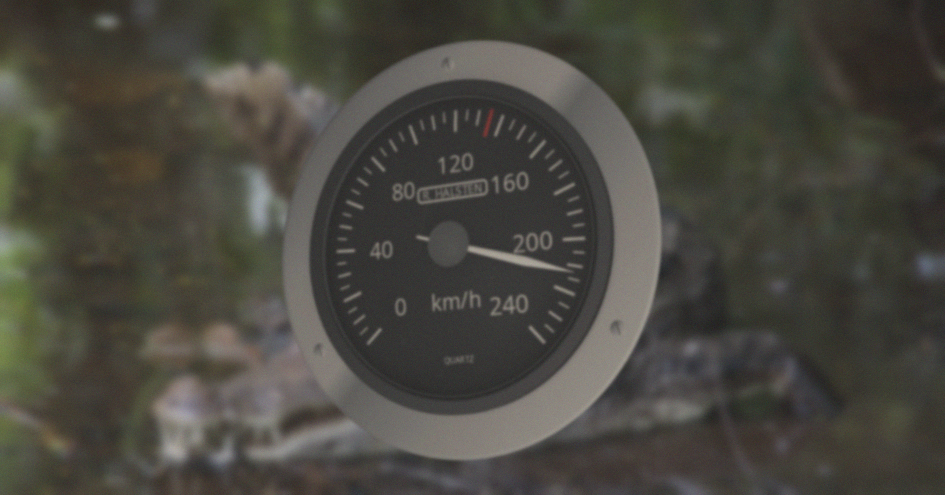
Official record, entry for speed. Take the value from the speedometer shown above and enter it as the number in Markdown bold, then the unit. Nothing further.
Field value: **212.5** km/h
